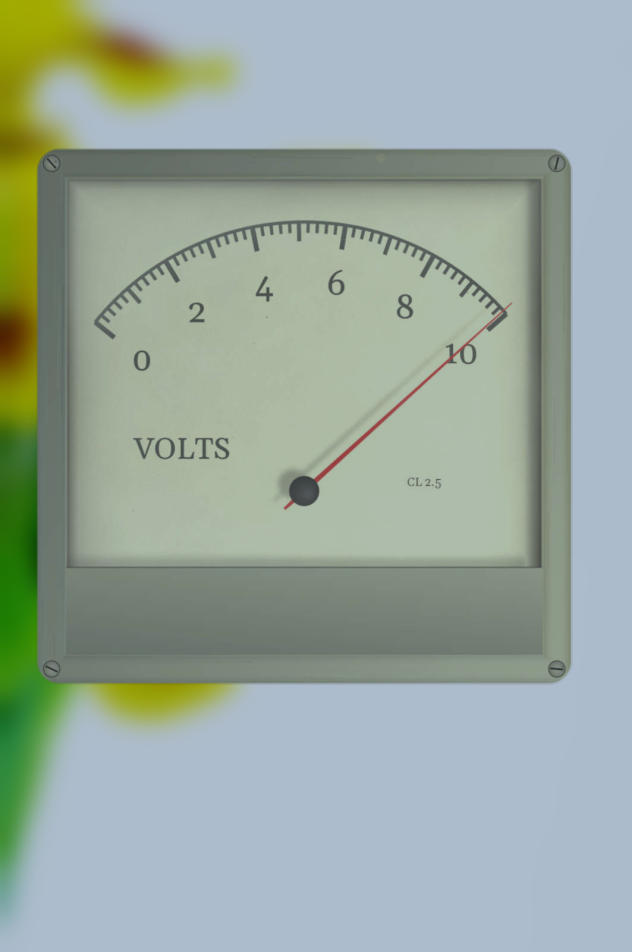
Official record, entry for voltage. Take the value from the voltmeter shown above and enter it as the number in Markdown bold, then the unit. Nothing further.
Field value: **9.9** V
